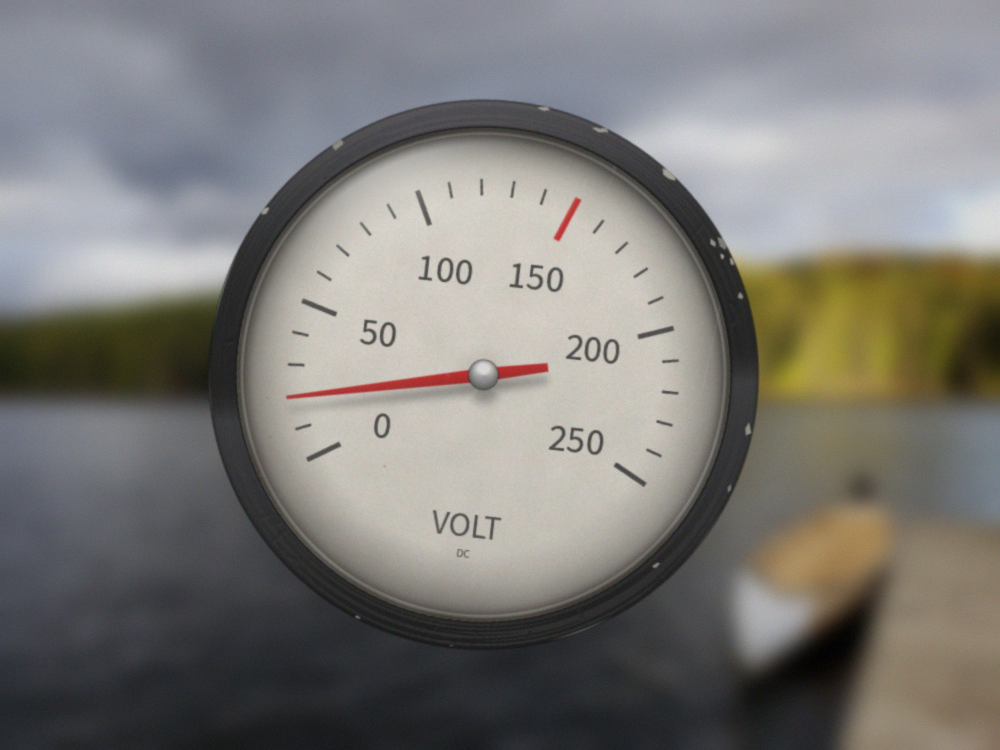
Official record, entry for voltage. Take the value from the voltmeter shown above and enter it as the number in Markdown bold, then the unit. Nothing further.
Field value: **20** V
